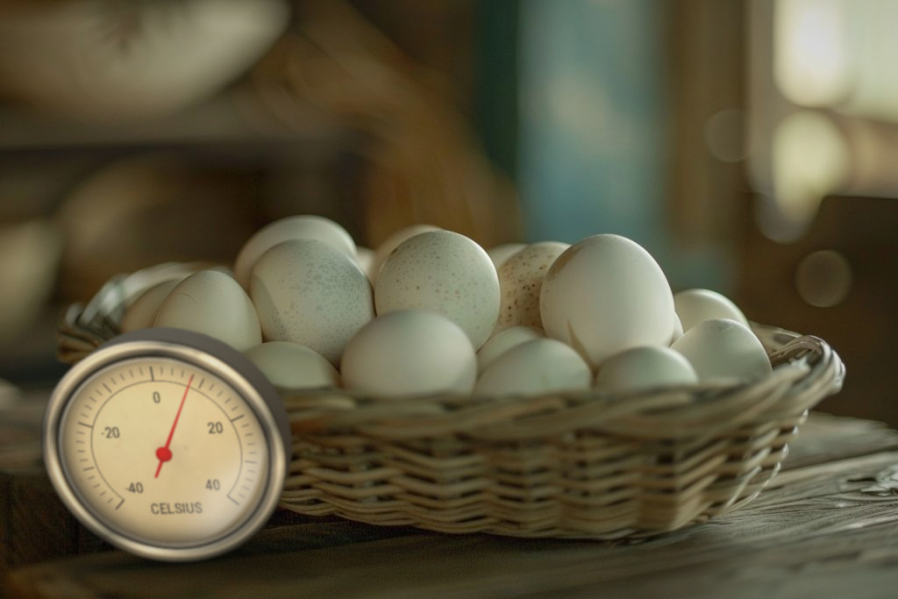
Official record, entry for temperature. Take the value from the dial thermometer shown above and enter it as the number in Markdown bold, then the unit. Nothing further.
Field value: **8** °C
